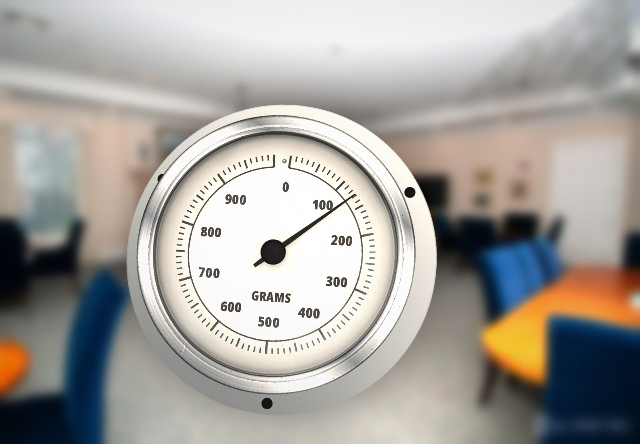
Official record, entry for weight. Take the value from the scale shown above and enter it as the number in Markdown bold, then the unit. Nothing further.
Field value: **130** g
